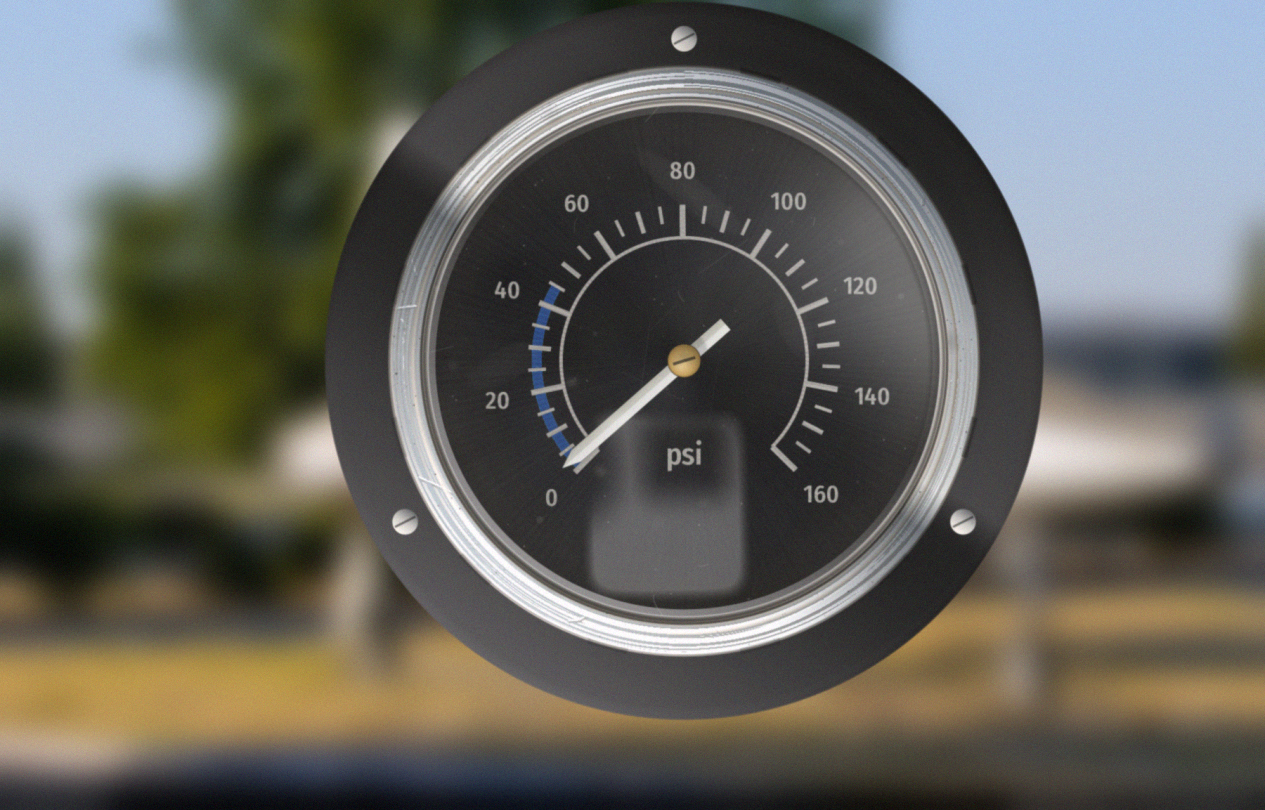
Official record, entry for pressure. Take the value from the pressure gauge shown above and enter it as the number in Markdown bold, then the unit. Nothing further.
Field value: **2.5** psi
